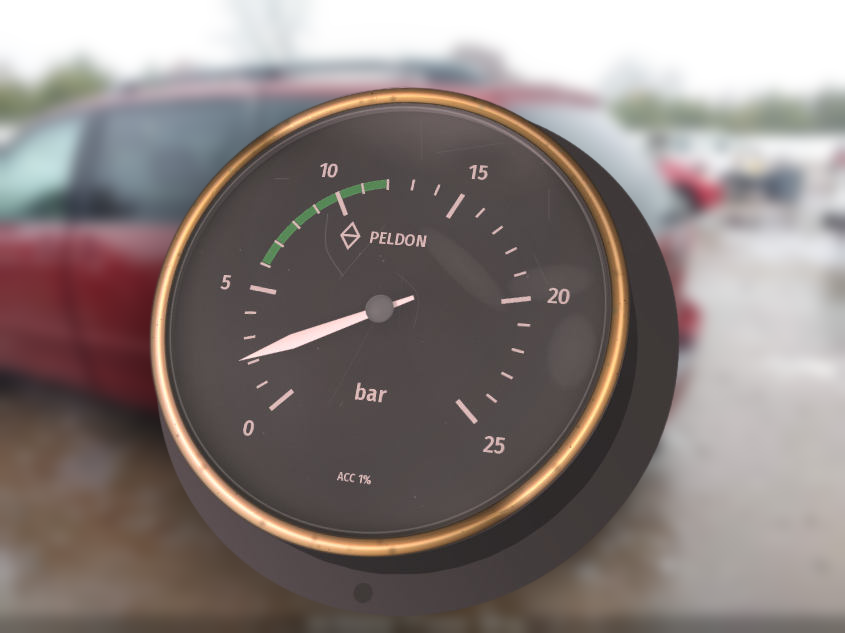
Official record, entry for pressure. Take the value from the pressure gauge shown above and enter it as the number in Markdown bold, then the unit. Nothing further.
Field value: **2** bar
